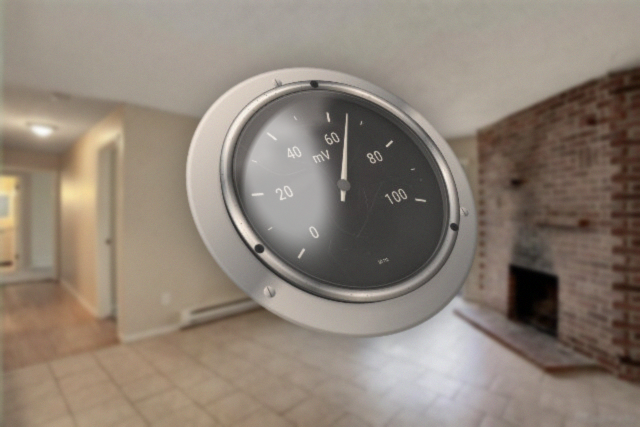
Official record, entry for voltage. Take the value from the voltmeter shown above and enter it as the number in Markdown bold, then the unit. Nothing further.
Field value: **65** mV
